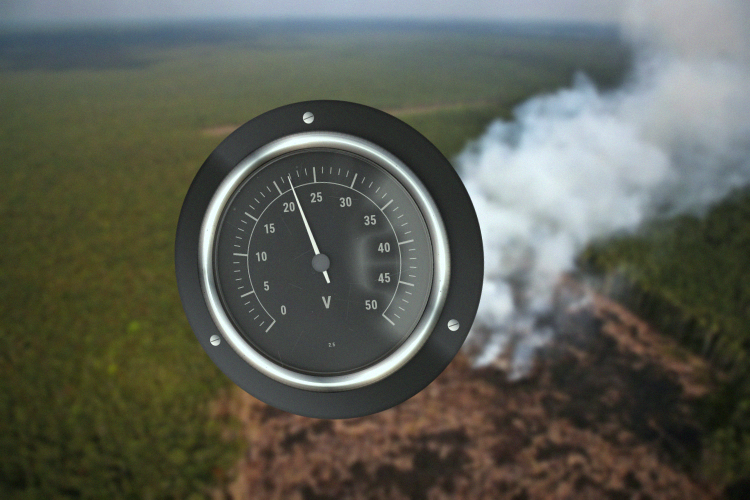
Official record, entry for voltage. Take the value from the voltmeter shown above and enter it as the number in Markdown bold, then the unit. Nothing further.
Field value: **22** V
